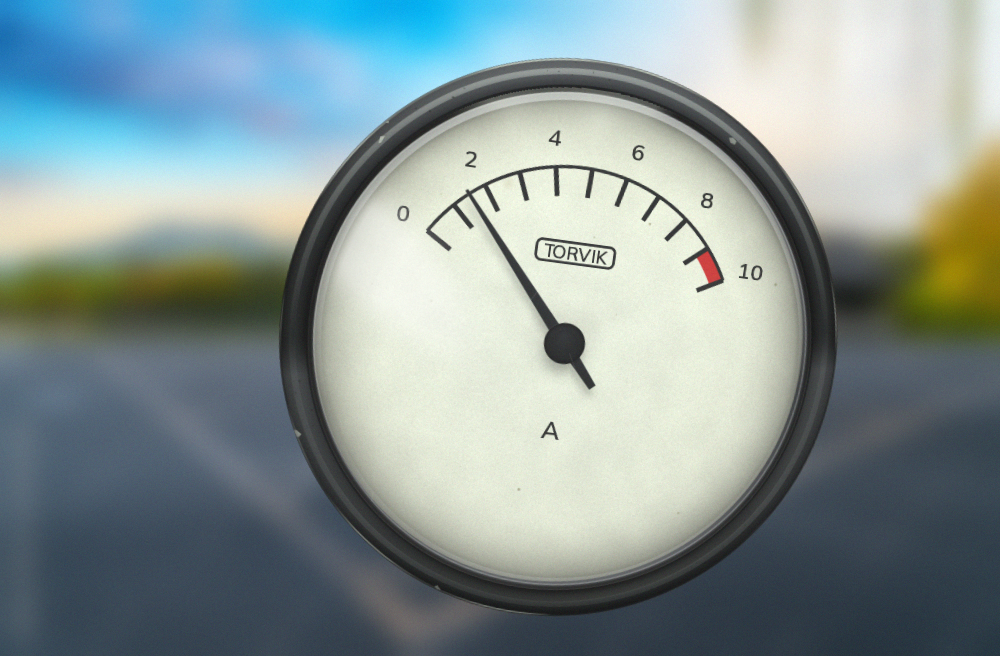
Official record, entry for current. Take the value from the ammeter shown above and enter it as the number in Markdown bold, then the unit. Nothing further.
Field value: **1.5** A
